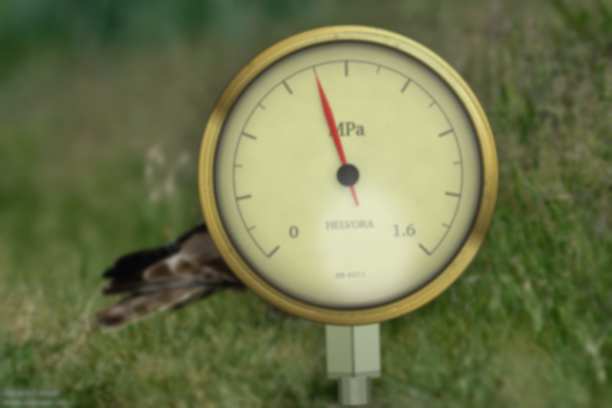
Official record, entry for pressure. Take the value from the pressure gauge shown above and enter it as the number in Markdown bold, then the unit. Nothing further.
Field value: **0.7** MPa
